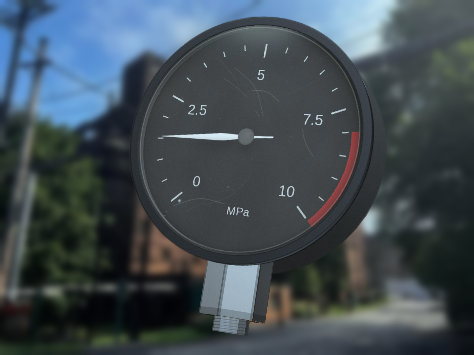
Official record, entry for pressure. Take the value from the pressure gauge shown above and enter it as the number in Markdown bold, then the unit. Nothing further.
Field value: **1.5** MPa
